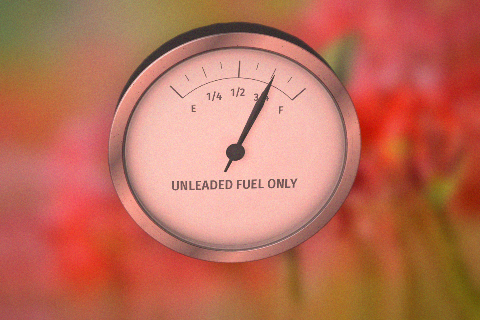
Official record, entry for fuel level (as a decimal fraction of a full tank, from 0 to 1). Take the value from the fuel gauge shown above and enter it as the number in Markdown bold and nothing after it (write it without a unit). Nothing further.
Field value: **0.75**
